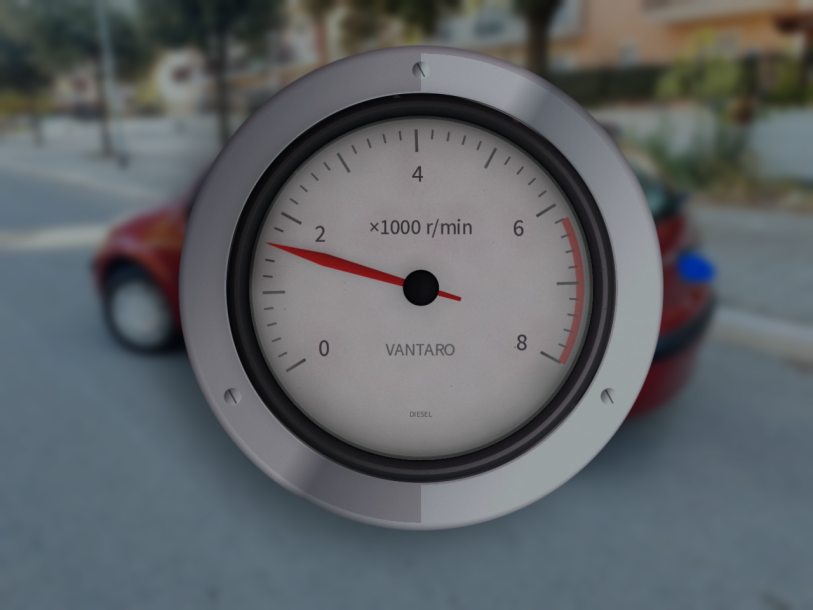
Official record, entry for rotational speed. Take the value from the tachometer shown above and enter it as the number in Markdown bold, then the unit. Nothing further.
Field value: **1600** rpm
